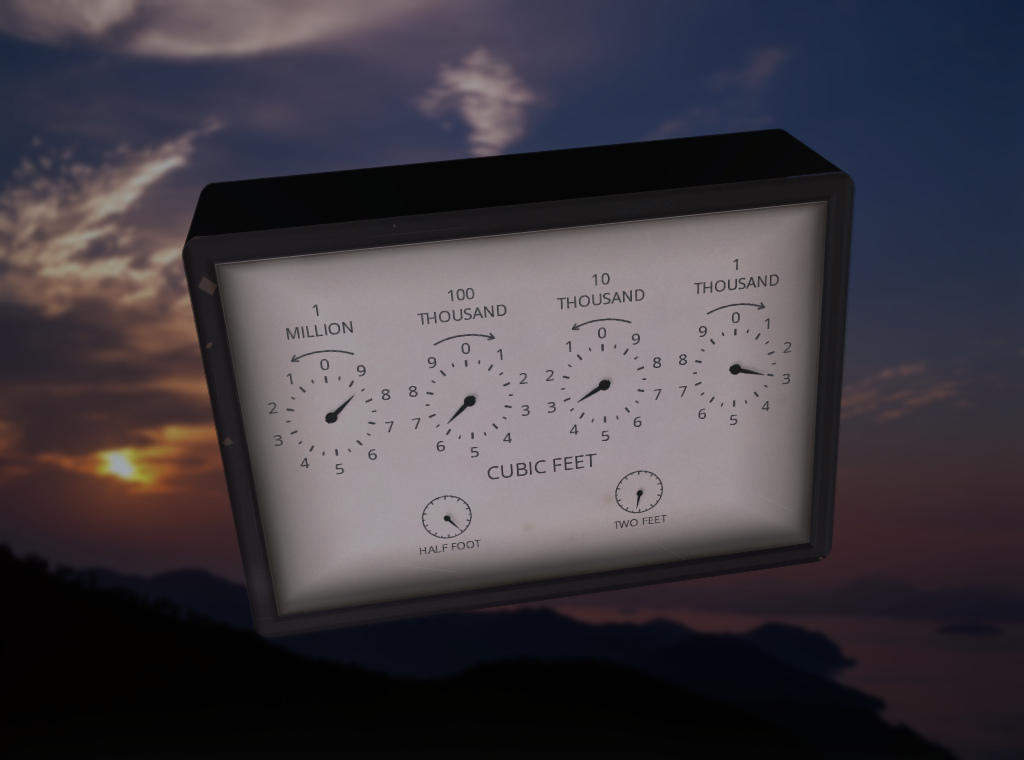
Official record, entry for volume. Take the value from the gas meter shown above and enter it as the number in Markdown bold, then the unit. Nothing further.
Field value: **863300** ft³
